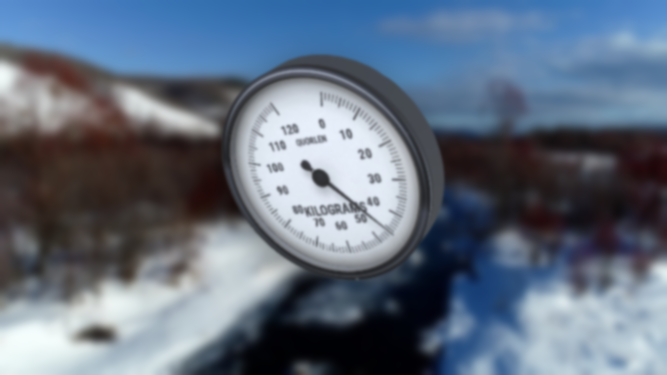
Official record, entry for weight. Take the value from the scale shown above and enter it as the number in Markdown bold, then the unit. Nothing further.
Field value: **45** kg
